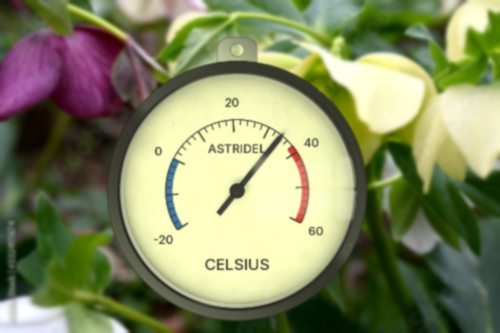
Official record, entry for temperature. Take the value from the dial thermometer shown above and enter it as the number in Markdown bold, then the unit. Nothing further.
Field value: **34** °C
